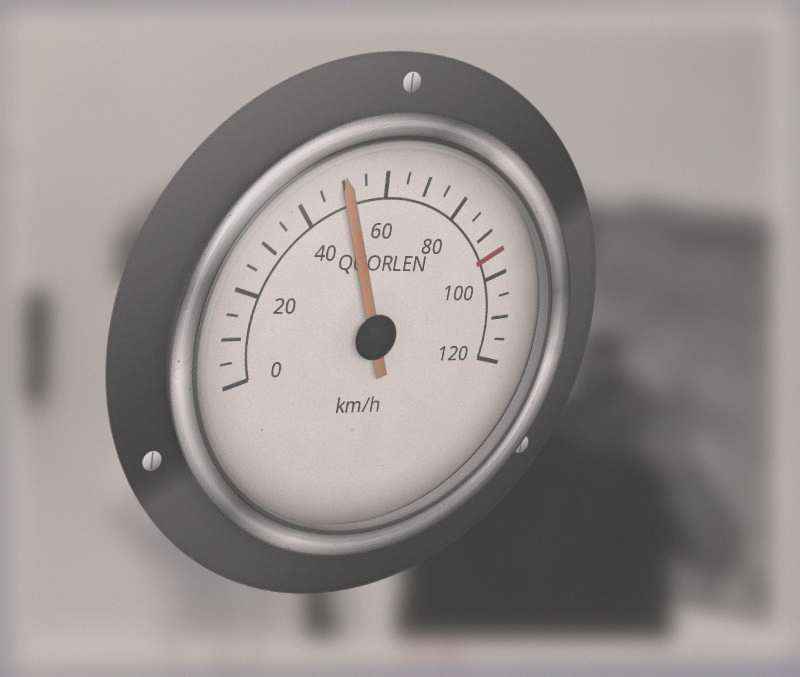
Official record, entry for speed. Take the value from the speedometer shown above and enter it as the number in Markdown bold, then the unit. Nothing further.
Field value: **50** km/h
